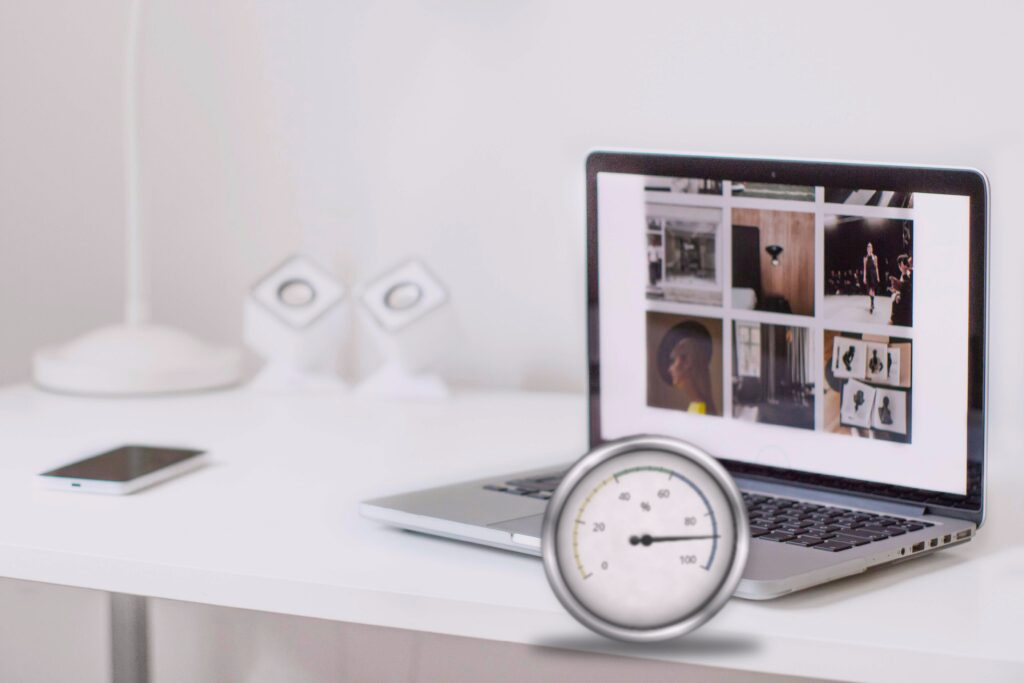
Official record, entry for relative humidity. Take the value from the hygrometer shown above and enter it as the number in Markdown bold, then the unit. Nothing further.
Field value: **88** %
